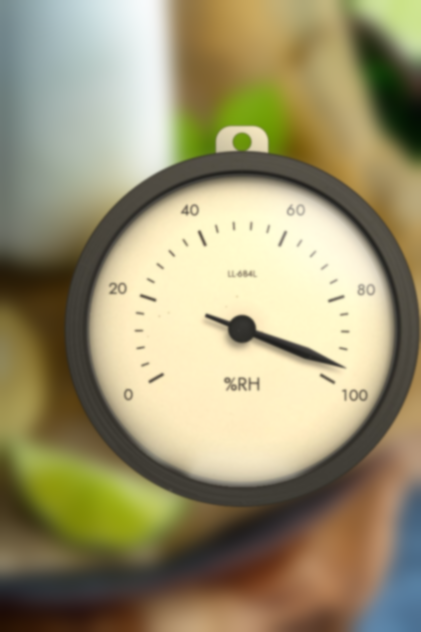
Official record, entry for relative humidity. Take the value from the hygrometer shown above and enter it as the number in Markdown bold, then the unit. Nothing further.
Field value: **96** %
